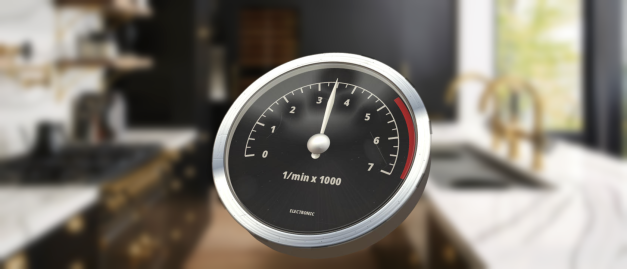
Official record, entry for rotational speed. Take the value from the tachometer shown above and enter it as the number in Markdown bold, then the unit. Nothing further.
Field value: **3500** rpm
